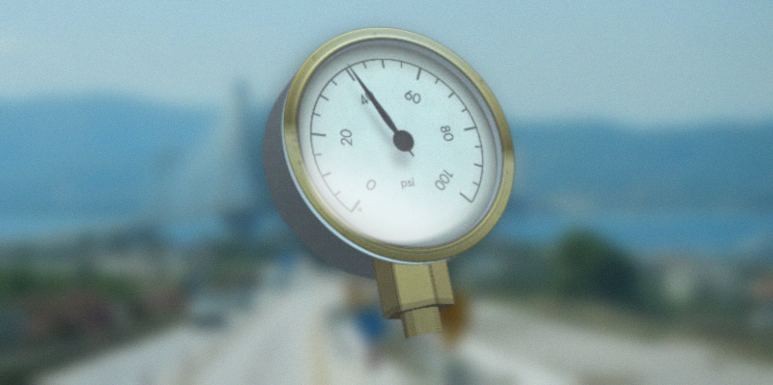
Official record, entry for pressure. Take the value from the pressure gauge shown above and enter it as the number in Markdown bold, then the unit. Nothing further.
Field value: **40** psi
